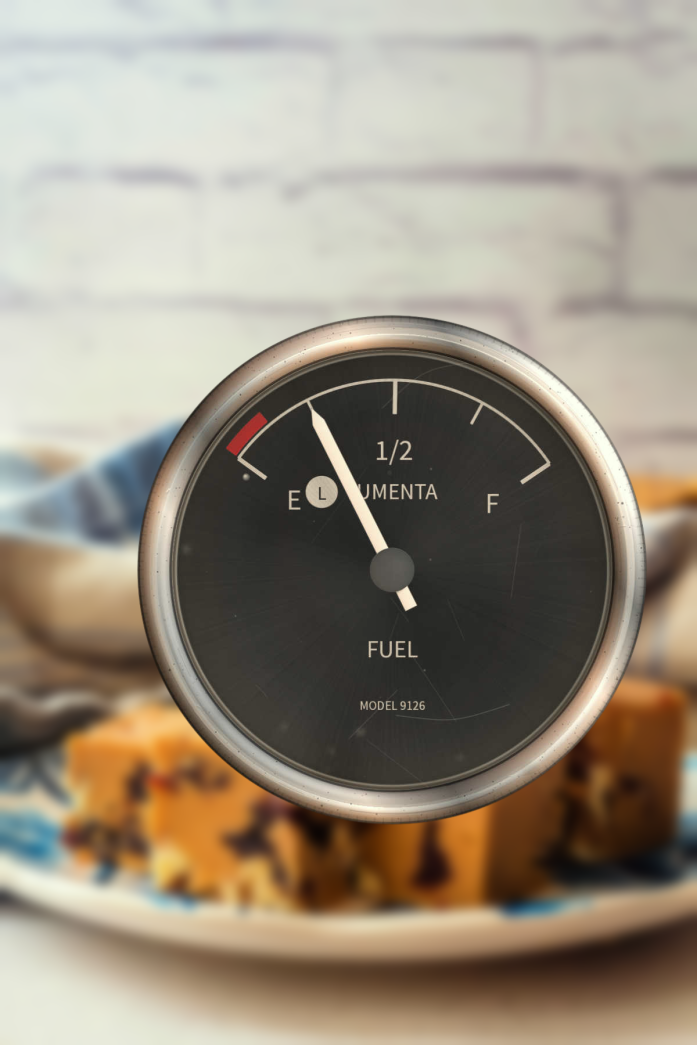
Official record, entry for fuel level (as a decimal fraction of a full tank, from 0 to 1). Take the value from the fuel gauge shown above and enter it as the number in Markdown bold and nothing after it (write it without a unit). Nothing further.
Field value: **0.25**
